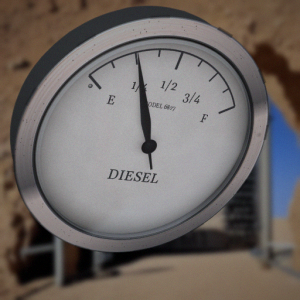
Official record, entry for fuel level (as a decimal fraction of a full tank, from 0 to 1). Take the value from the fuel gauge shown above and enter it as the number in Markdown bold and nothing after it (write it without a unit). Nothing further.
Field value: **0.25**
